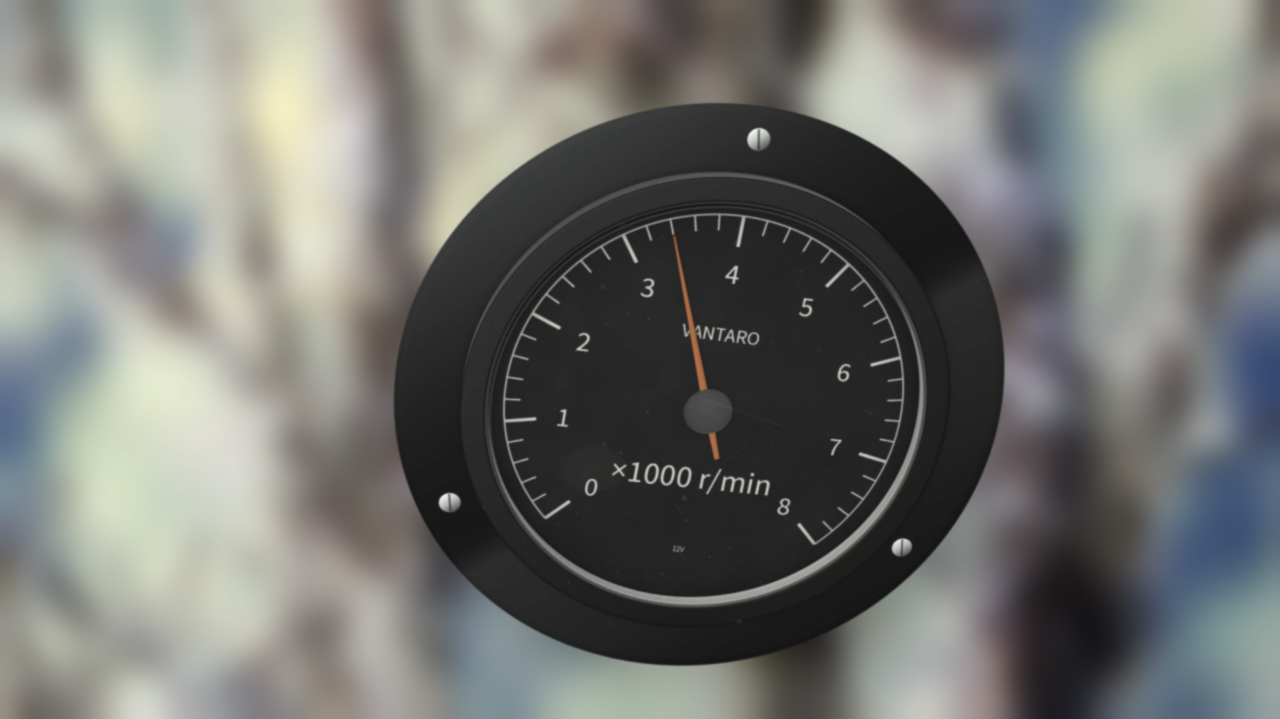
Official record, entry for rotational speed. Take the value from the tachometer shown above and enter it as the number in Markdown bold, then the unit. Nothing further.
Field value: **3400** rpm
